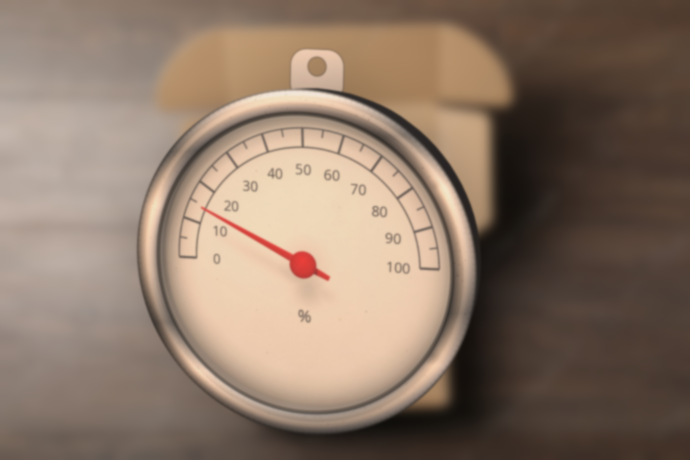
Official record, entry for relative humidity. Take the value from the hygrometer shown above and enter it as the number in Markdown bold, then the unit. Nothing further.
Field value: **15** %
